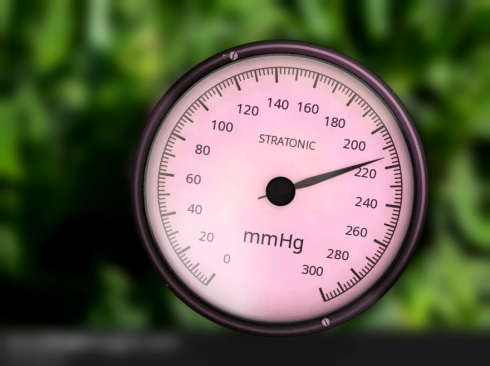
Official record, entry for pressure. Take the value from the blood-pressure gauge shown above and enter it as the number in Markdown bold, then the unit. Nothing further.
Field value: **214** mmHg
